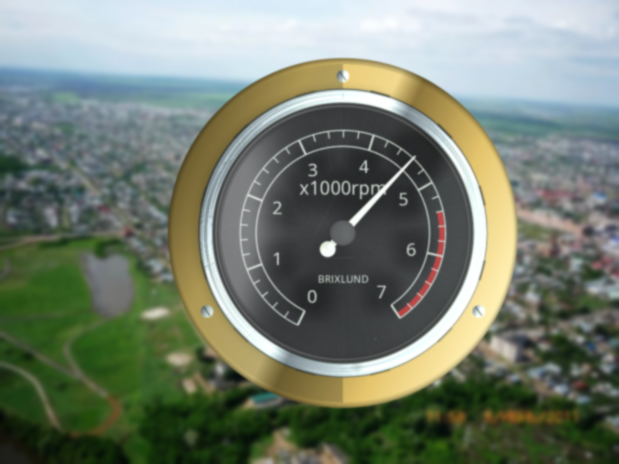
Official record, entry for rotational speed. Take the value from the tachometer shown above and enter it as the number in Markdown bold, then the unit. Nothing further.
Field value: **4600** rpm
